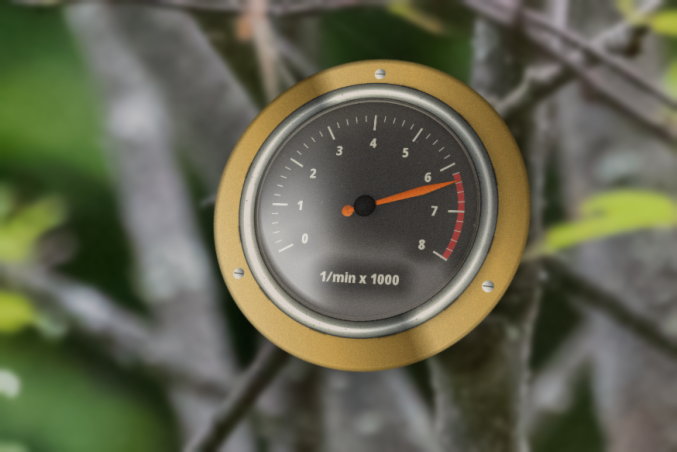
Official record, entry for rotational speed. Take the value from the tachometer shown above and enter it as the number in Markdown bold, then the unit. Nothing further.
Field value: **6400** rpm
